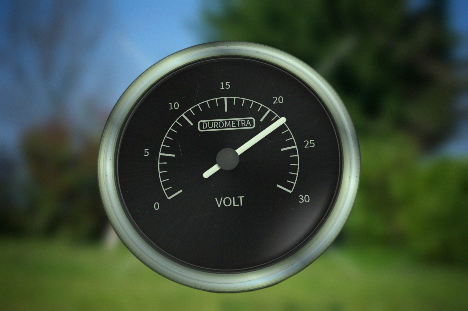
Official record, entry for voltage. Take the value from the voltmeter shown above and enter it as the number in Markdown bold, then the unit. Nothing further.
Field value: **22** V
